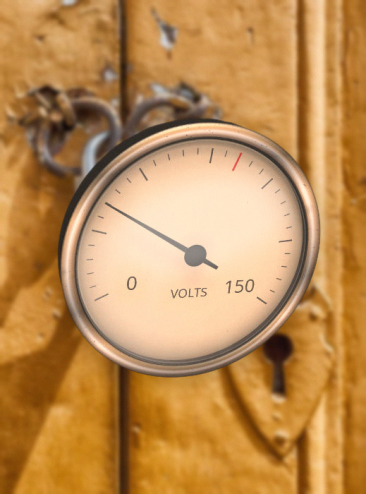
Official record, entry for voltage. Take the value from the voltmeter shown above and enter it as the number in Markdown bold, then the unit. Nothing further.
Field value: **35** V
